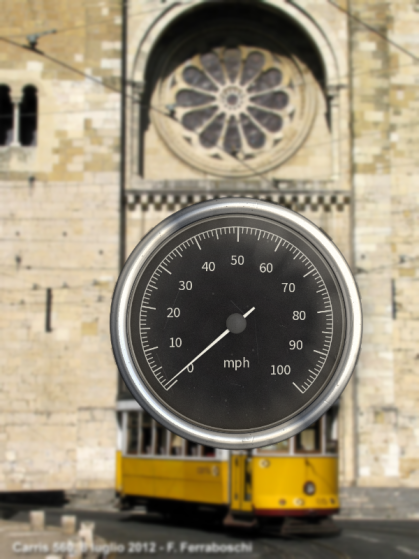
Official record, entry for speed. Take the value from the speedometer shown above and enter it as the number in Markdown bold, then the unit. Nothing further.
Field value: **1** mph
